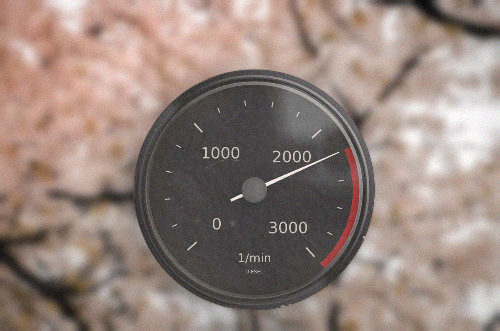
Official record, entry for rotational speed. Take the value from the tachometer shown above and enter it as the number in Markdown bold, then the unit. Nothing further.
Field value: **2200** rpm
